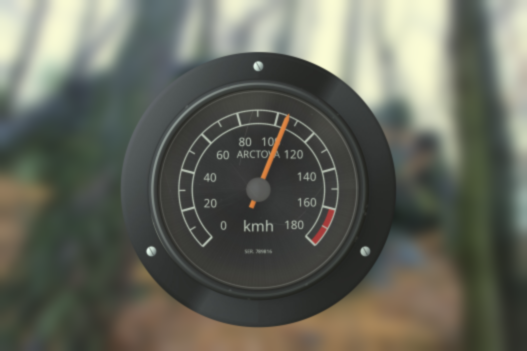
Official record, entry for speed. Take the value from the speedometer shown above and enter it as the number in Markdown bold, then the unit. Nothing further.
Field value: **105** km/h
